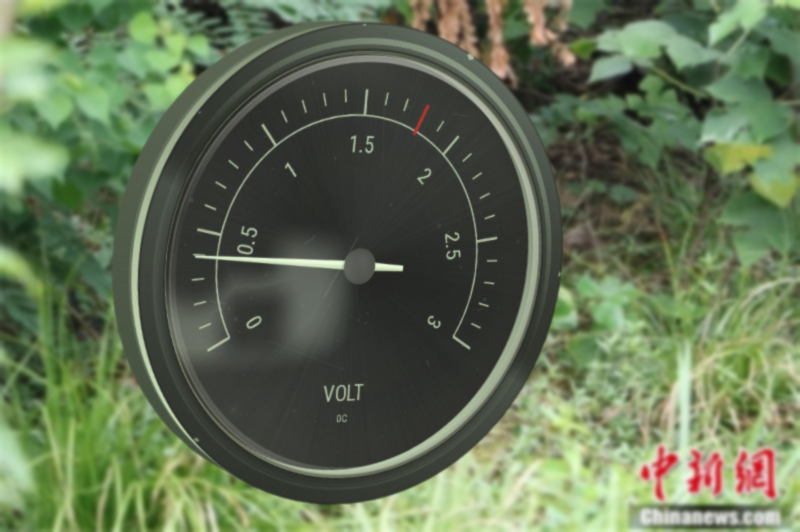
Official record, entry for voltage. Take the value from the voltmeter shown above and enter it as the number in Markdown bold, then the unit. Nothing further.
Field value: **0.4** V
